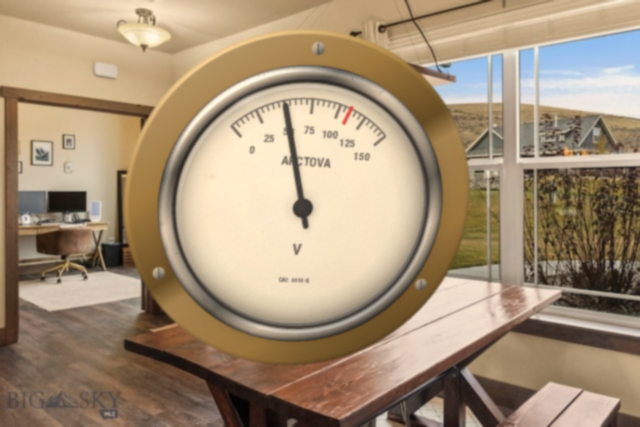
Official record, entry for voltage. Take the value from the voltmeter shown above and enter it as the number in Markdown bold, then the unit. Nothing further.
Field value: **50** V
